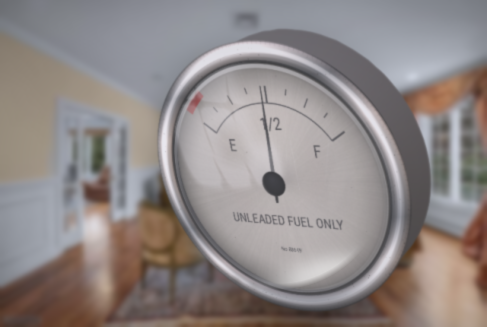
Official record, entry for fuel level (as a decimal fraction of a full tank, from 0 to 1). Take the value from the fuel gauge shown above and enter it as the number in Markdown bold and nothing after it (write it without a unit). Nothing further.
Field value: **0.5**
